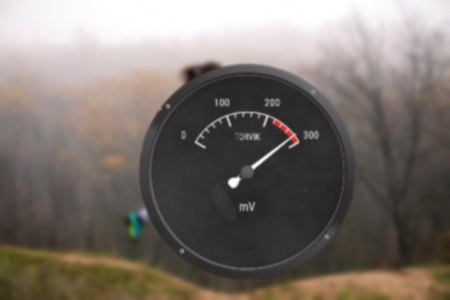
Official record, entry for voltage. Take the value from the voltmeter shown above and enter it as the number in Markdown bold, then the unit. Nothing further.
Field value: **280** mV
